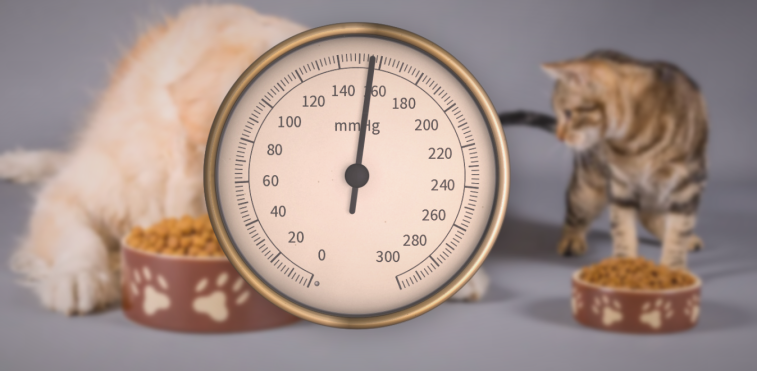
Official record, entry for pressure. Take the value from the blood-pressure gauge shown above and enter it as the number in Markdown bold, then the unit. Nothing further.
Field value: **156** mmHg
